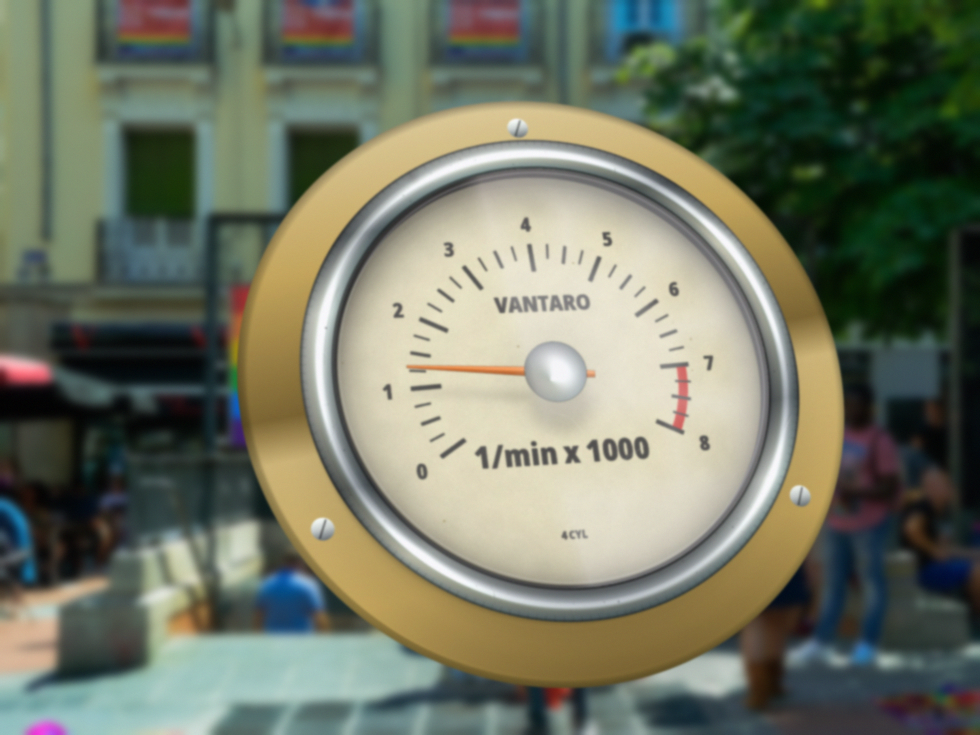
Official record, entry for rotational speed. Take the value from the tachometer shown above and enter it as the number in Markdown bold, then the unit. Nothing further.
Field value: **1250** rpm
